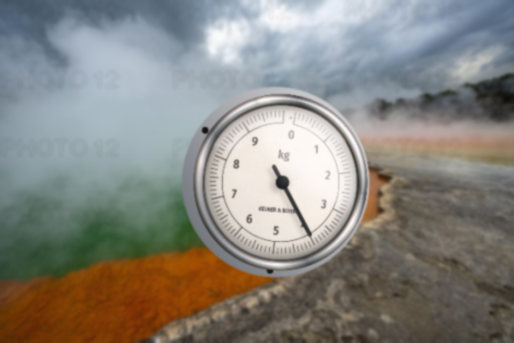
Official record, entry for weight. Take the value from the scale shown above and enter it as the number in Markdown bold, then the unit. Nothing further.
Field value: **4** kg
